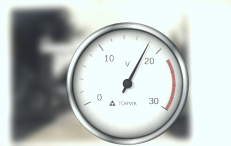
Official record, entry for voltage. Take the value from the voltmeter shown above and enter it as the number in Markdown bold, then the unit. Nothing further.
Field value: **18** V
